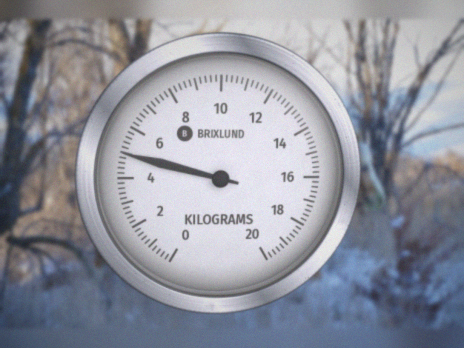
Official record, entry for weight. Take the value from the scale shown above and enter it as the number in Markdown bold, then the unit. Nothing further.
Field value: **5** kg
